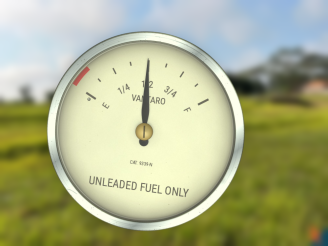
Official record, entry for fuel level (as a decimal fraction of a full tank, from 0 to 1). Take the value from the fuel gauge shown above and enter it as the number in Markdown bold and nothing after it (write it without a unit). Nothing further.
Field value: **0.5**
